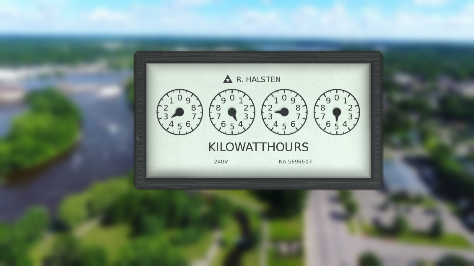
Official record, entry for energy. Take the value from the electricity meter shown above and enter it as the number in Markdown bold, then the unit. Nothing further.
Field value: **3425** kWh
